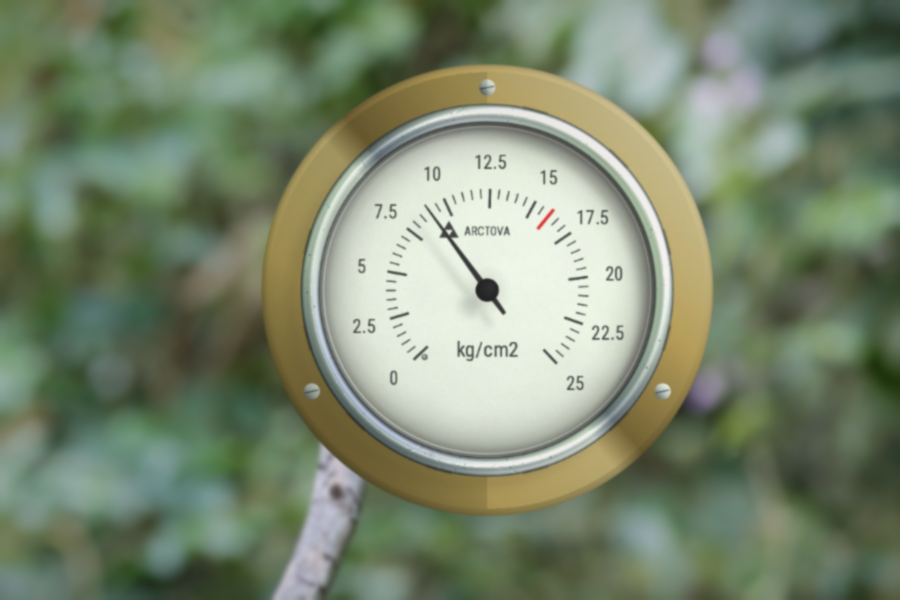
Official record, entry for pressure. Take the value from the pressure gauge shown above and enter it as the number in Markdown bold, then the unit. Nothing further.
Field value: **9** kg/cm²
